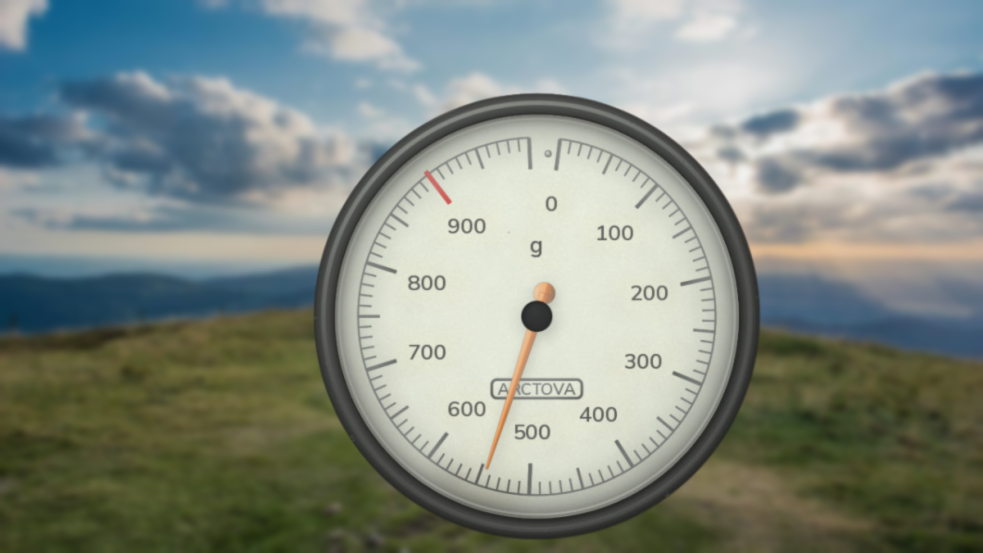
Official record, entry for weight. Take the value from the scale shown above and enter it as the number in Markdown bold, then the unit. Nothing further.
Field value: **545** g
